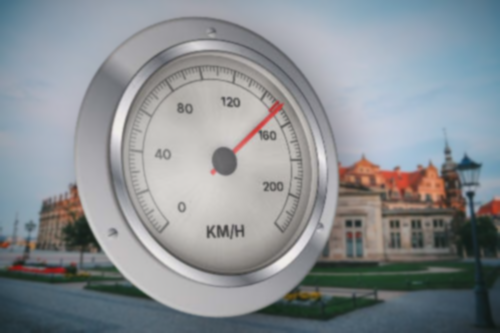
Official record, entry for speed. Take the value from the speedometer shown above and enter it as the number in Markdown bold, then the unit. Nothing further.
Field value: **150** km/h
